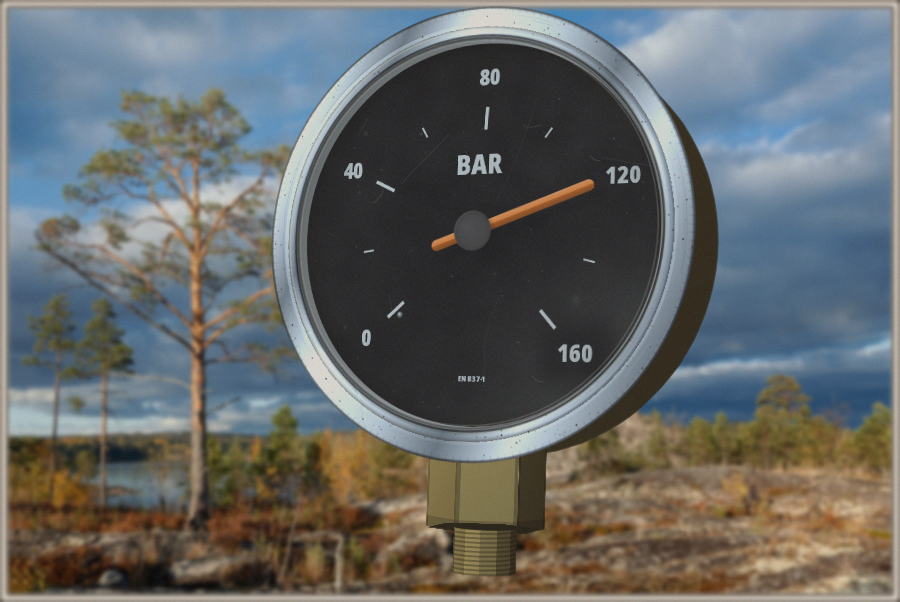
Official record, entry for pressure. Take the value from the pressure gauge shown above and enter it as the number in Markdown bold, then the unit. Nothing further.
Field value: **120** bar
